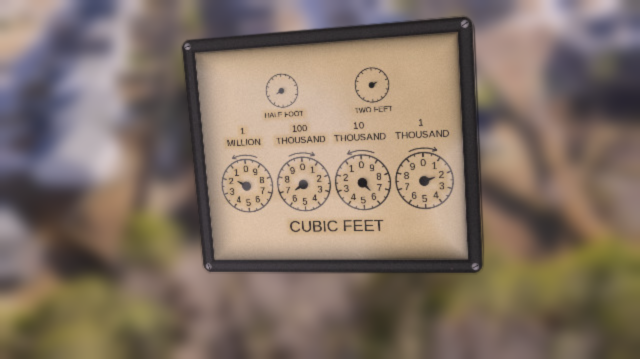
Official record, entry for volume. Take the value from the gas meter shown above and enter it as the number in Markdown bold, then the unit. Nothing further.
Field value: **166200** ft³
